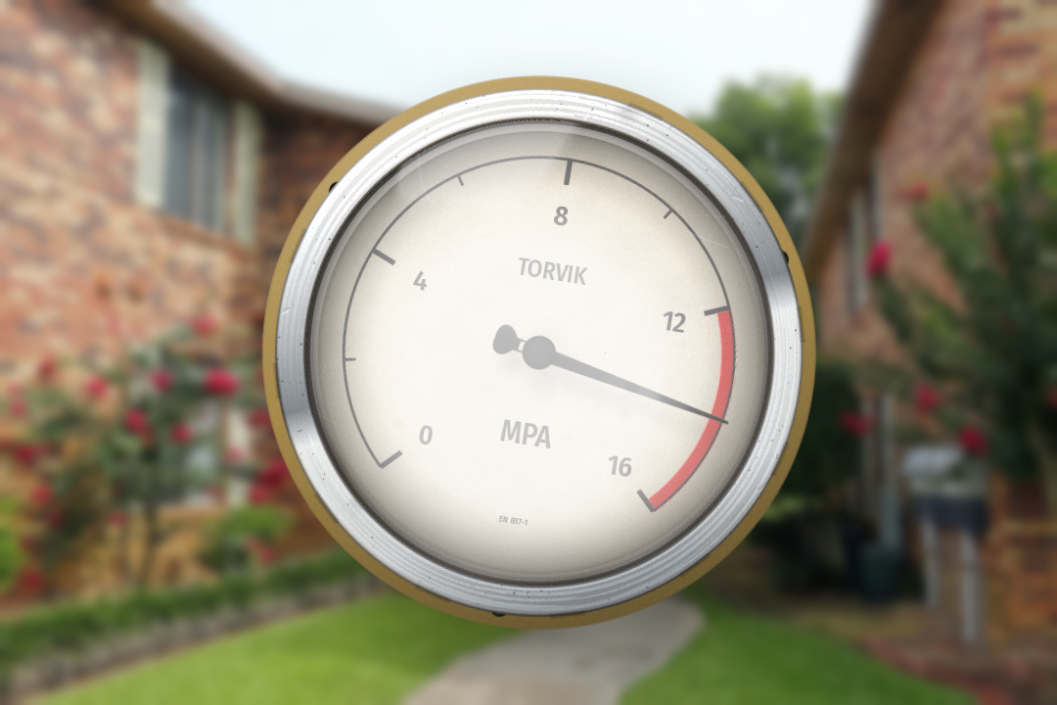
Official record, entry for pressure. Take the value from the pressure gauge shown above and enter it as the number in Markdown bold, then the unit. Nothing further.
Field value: **14** MPa
